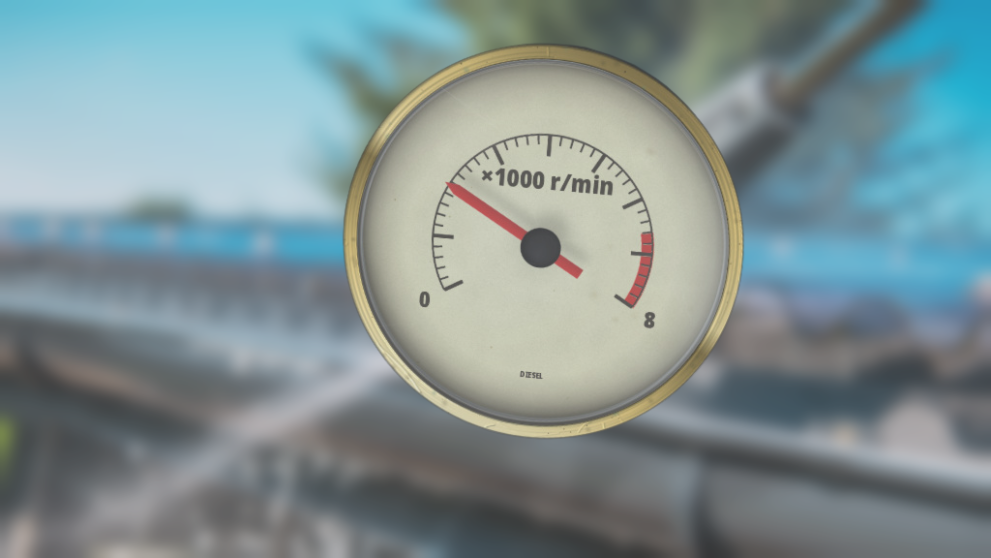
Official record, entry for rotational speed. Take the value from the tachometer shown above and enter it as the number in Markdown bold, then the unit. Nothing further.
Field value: **2000** rpm
